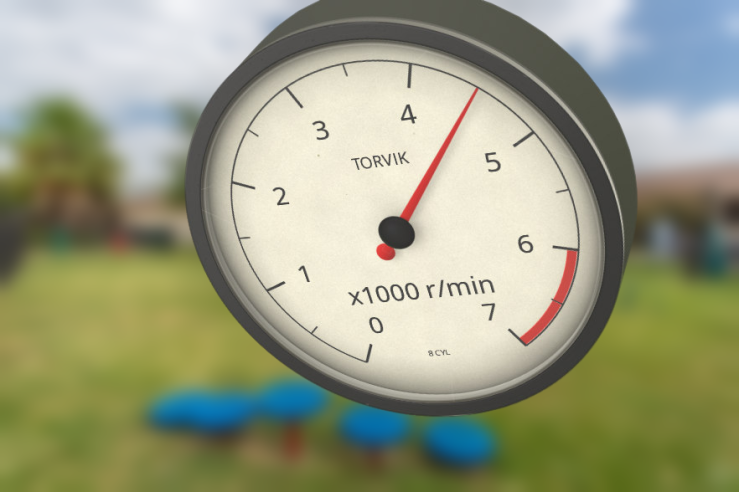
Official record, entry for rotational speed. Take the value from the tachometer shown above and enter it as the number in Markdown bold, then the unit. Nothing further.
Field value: **4500** rpm
